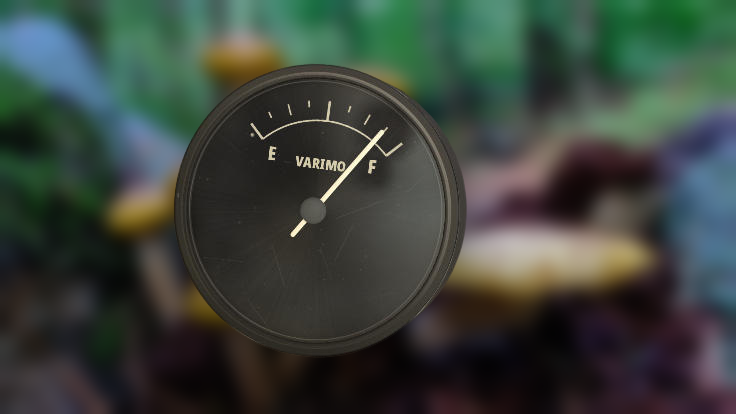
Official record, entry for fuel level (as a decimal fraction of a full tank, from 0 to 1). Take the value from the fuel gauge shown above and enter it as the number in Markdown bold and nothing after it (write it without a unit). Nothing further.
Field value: **0.875**
